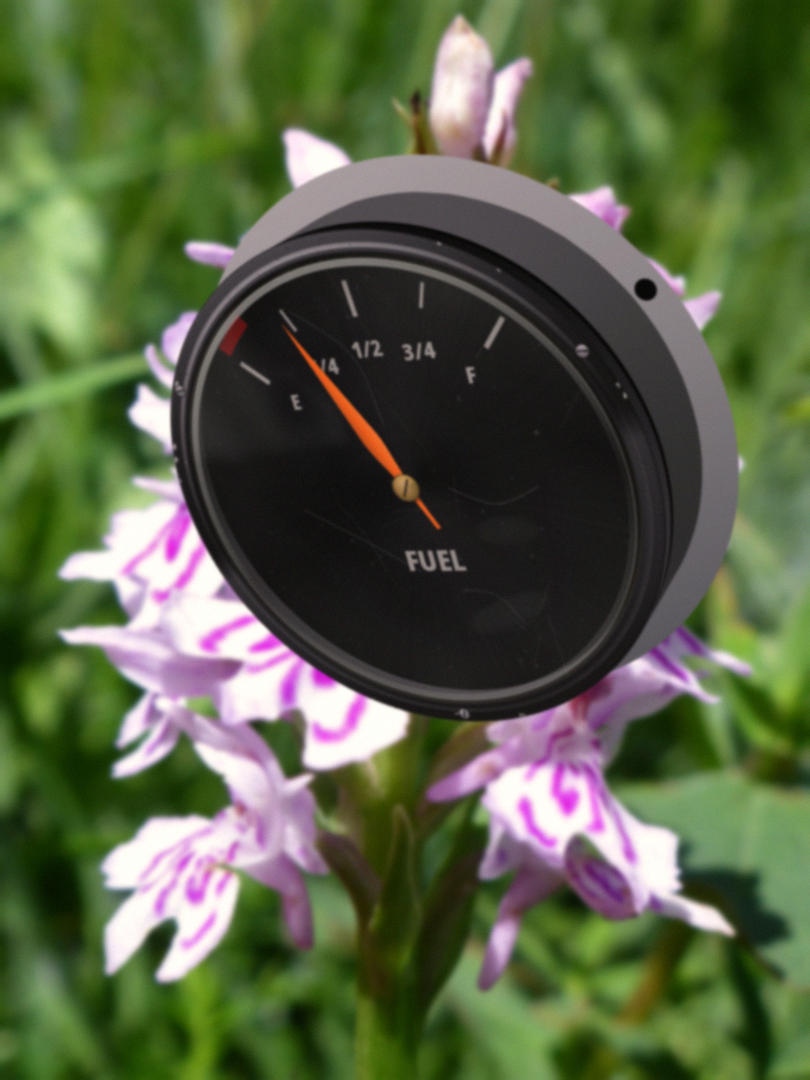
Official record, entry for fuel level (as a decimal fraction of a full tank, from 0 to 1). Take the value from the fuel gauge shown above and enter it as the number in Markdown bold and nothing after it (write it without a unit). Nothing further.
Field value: **0.25**
